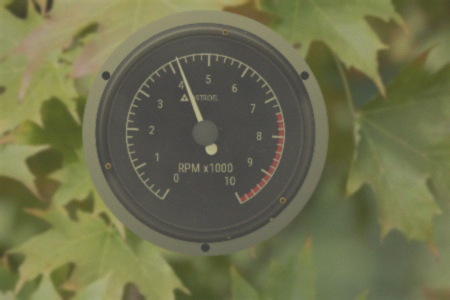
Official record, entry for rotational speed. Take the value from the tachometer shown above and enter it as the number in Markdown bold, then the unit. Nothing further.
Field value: **4200** rpm
